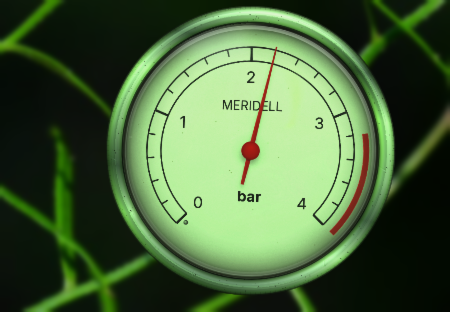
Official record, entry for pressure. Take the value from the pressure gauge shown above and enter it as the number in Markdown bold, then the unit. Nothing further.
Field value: **2.2** bar
